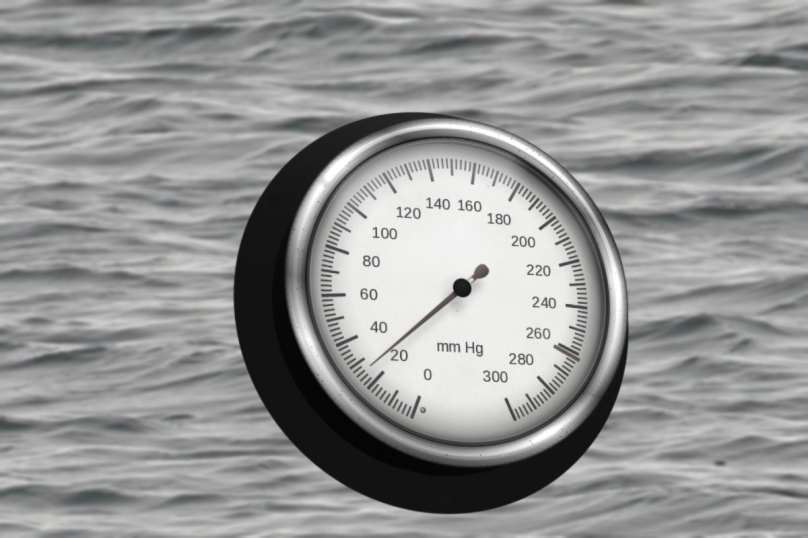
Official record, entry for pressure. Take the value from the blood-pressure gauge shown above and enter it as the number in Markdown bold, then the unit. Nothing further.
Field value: **26** mmHg
